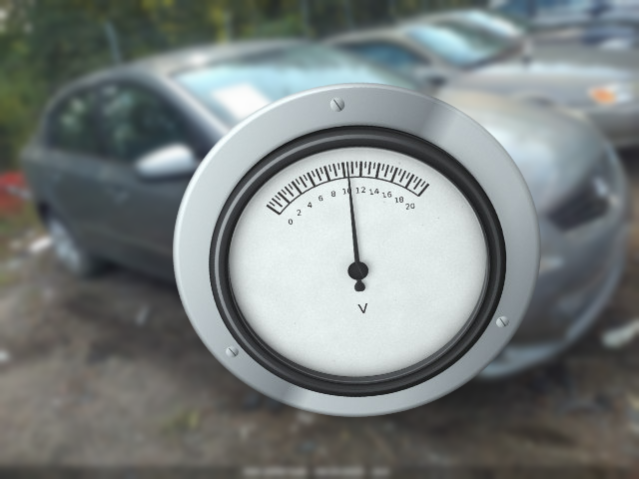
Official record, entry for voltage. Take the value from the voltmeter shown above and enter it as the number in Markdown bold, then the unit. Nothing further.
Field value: **10.5** V
